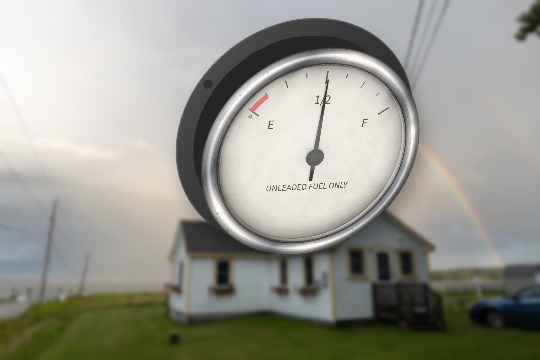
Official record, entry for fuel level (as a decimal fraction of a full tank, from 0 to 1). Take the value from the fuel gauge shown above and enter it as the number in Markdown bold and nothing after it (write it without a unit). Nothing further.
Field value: **0.5**
